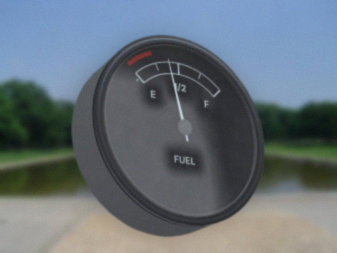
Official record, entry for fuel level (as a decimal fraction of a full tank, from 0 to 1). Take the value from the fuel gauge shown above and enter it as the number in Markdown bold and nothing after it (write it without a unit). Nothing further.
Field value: **0.375**
